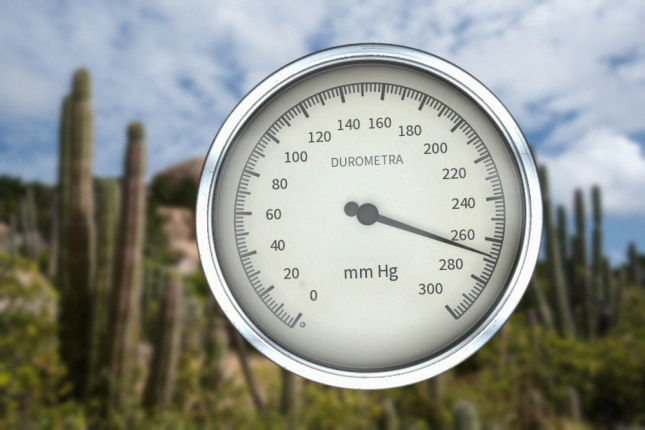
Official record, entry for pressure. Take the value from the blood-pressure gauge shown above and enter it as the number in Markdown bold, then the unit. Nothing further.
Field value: **268** mmHg
